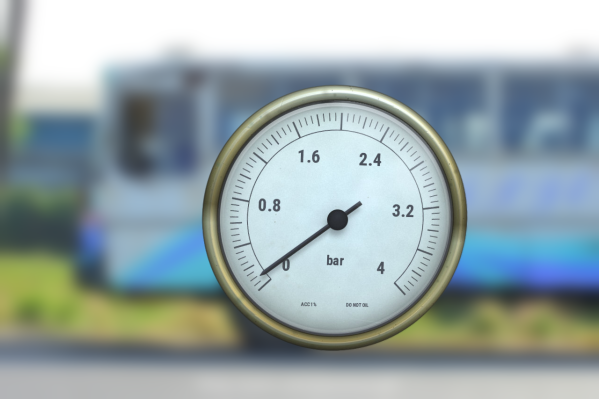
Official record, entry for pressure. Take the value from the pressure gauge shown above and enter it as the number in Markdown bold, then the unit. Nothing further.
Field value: **0.1** bar
